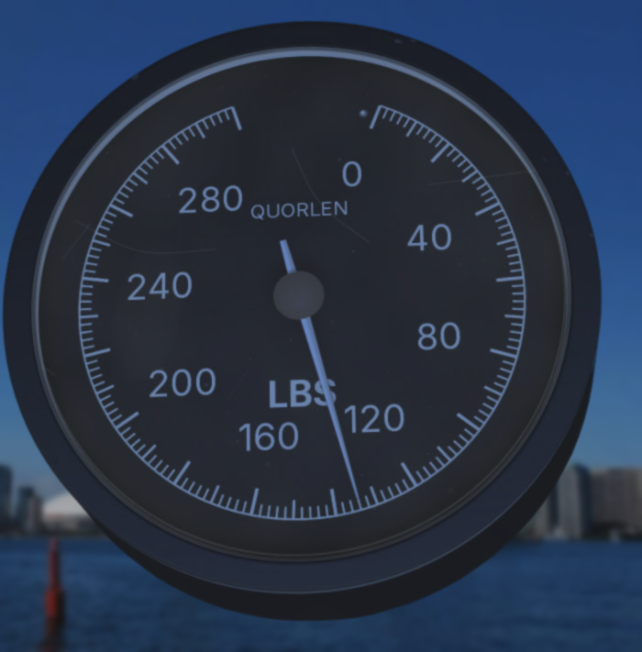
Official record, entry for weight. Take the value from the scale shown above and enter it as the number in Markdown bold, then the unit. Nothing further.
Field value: **134** lb
